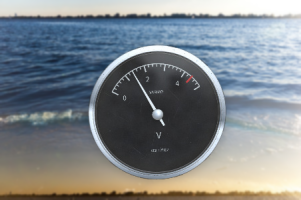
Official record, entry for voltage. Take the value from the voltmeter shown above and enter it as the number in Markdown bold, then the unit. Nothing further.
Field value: **1.4** V
